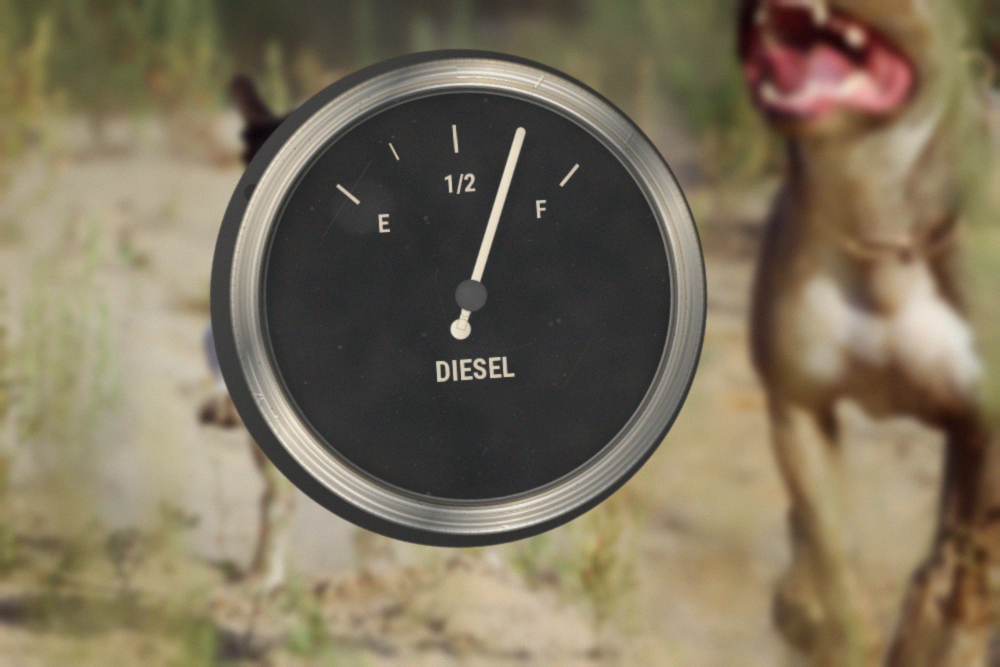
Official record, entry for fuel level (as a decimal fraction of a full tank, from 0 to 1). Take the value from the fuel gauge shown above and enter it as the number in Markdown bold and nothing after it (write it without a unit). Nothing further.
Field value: **0.75**
